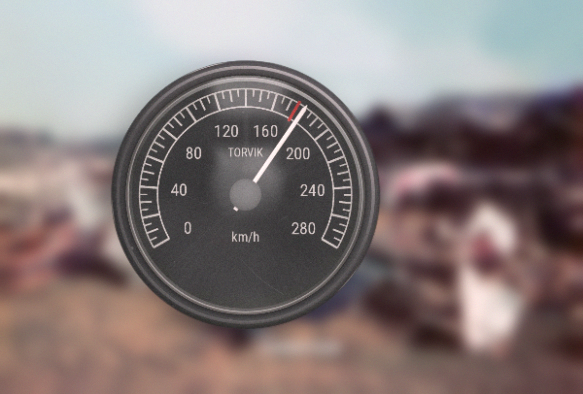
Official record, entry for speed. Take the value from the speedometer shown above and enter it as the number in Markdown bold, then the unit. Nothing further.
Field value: **180** km/h
